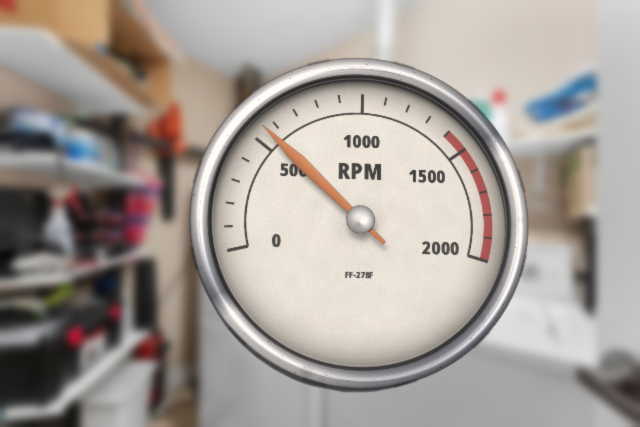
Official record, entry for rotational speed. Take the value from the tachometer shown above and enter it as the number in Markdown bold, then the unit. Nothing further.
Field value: **550** rpm
